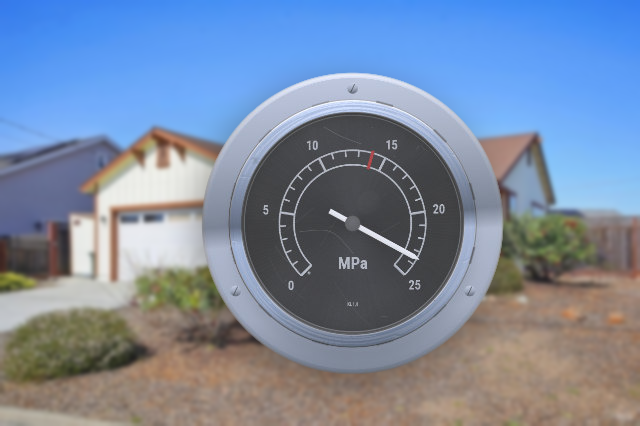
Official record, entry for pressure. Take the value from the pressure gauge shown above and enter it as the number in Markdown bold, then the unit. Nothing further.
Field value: **23.5** MPa
